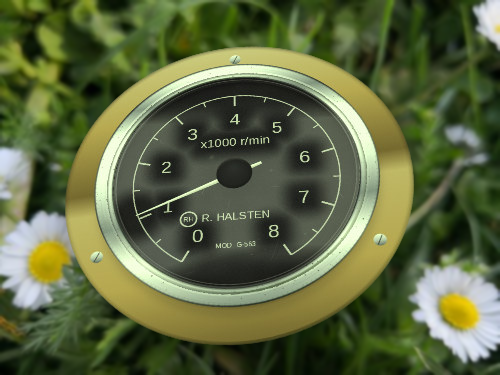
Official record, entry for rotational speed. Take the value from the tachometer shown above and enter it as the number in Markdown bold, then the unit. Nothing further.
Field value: **1000** rpm
